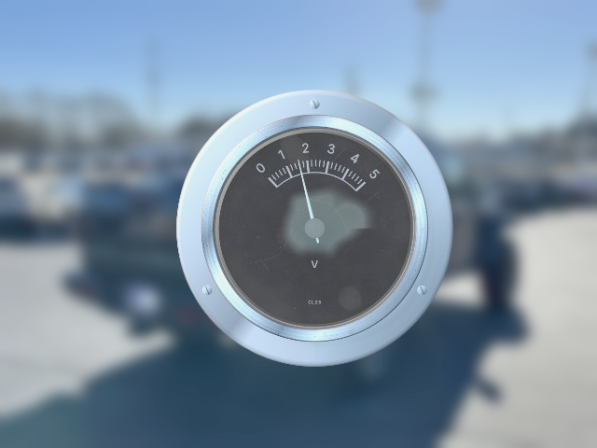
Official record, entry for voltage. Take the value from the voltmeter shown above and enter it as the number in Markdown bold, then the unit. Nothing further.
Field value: **1.6** V
